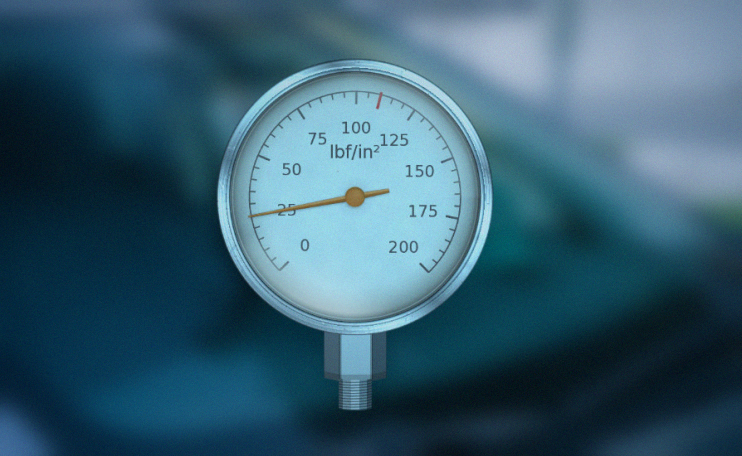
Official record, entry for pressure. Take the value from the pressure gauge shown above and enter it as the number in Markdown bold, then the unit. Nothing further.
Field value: **25** psi
